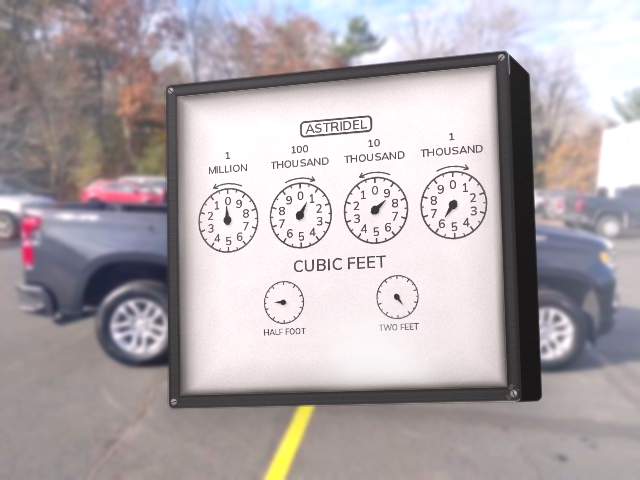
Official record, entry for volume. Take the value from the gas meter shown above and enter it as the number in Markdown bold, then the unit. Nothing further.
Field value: **8600** ft³
